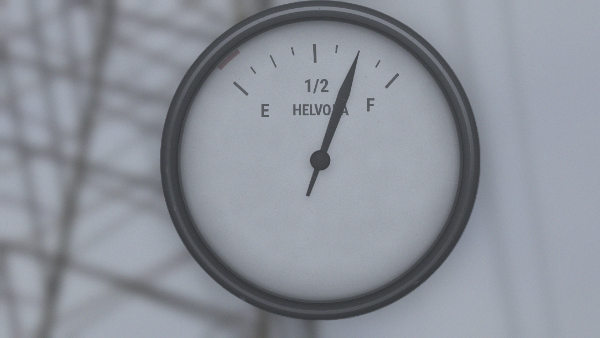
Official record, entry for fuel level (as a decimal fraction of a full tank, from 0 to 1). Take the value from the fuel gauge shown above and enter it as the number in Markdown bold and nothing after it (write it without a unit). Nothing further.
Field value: **0.75**
